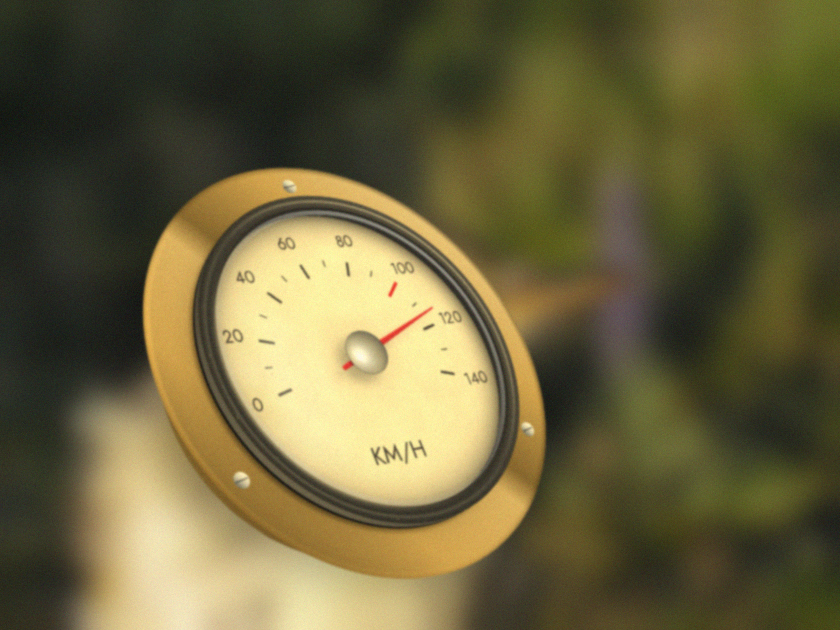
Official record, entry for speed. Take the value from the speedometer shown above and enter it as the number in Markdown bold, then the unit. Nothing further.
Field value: **115** km/h
